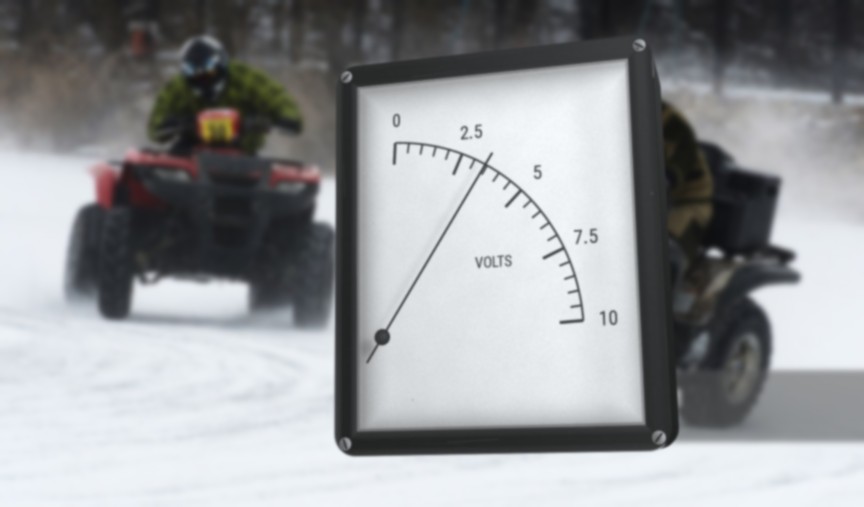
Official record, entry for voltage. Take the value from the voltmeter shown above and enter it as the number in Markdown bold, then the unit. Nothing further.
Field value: **3.5** V
